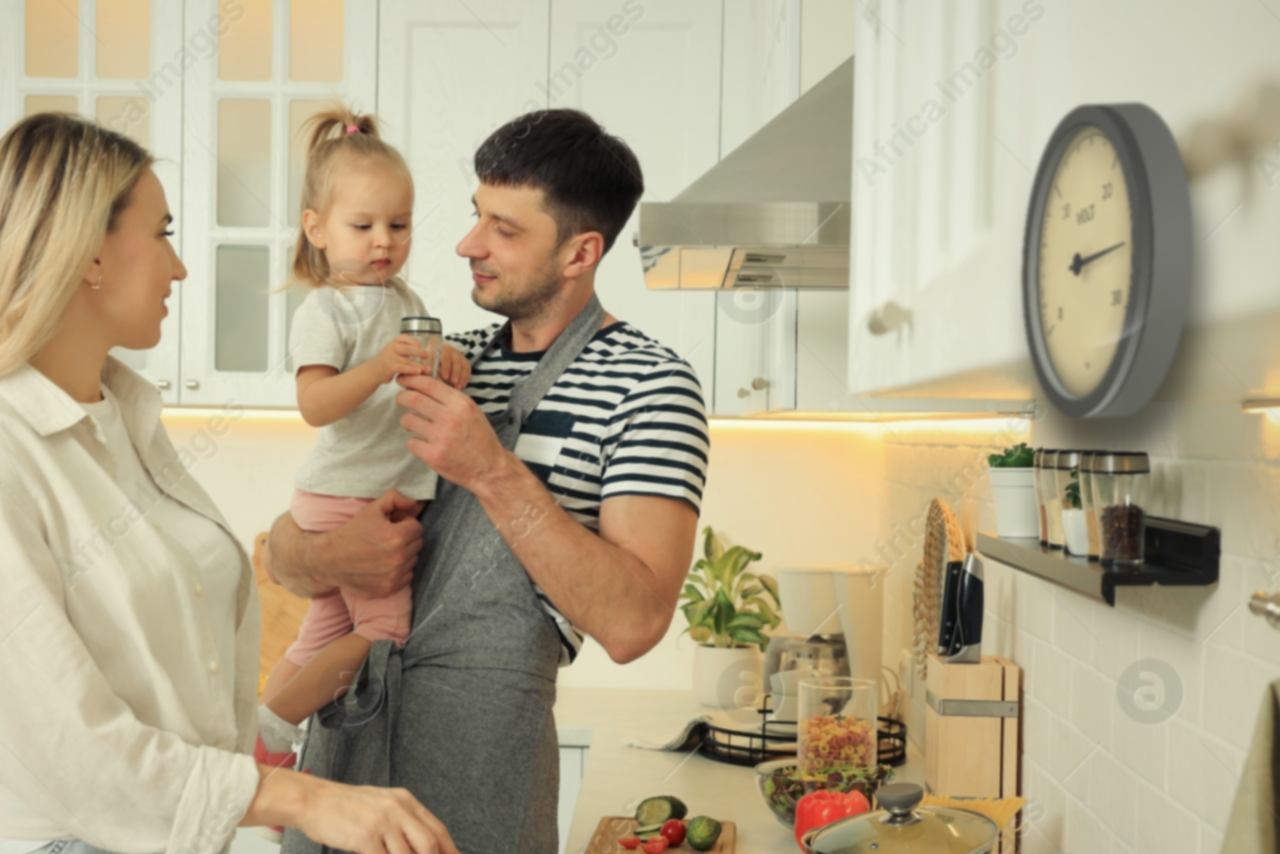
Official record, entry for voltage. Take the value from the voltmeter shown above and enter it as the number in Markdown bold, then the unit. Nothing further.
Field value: **26** V
